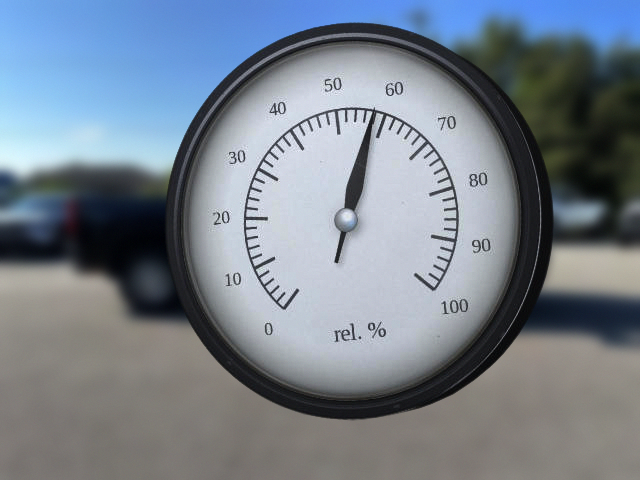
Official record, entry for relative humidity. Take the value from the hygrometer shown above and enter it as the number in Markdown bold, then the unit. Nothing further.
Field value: **58** %
